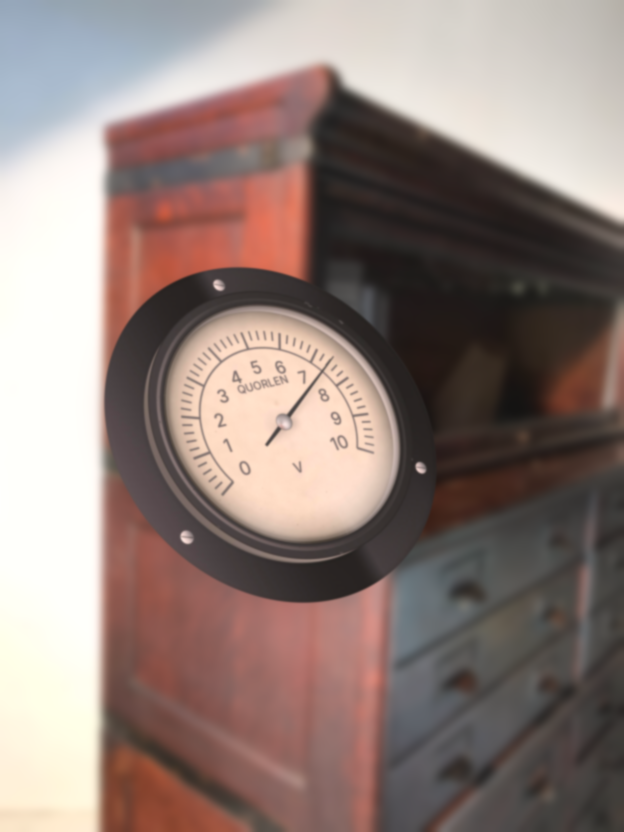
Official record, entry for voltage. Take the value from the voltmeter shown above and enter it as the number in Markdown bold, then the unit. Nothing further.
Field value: **7.4** V
